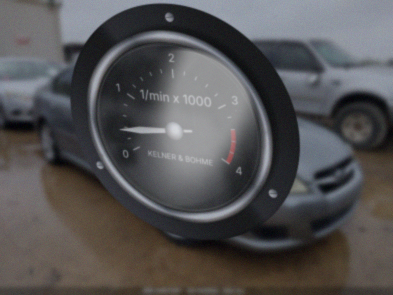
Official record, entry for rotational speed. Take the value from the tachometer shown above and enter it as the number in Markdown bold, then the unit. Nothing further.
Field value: **400** rpm
